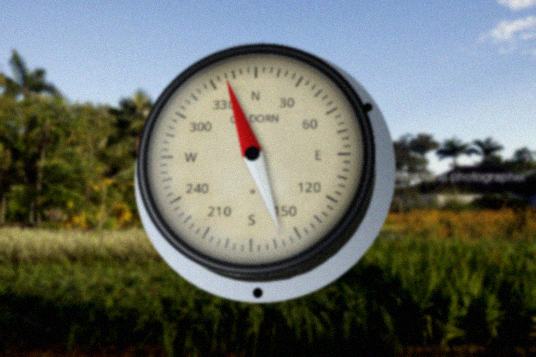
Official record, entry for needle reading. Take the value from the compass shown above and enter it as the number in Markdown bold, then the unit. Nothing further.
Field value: **340** °
